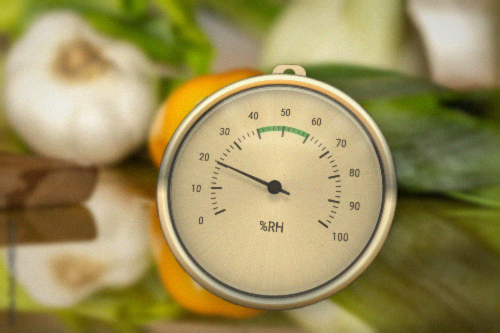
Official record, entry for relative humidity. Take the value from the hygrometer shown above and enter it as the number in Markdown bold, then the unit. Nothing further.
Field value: **20** %
